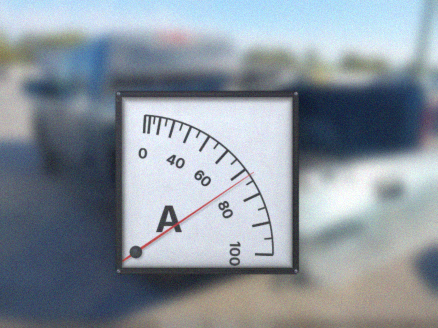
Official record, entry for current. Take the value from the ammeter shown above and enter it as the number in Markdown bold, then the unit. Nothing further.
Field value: **72.5** A
